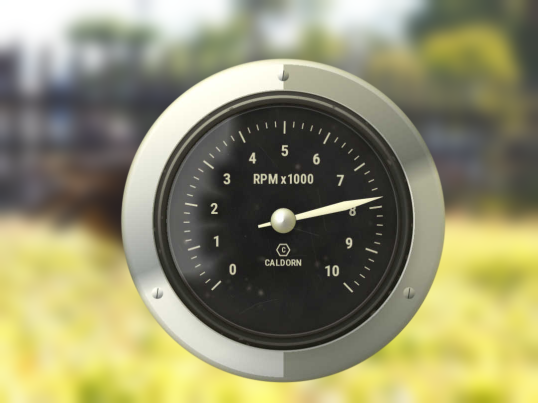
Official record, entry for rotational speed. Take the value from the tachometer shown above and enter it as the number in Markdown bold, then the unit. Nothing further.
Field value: **7800** rpm
